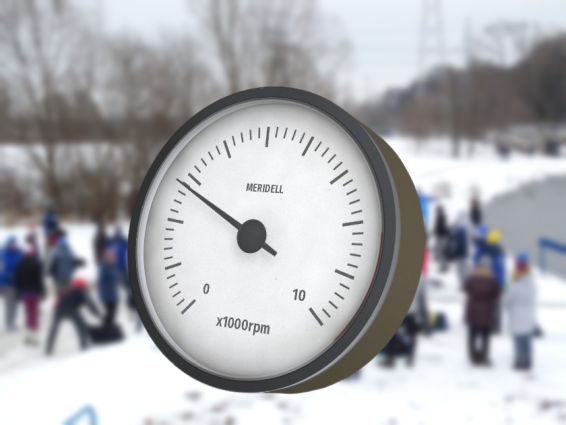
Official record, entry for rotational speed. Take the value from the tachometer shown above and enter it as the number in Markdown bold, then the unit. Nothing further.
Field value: **2800** rpm
